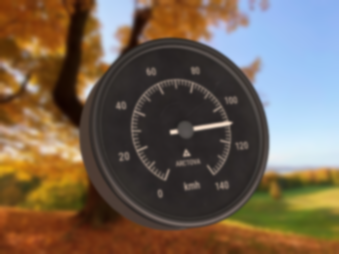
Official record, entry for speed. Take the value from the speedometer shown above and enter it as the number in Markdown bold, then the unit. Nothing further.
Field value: **110** km/h
